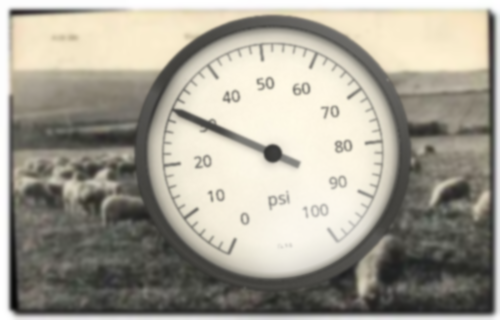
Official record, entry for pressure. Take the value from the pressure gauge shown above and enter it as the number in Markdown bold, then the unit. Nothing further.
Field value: **30** psi
